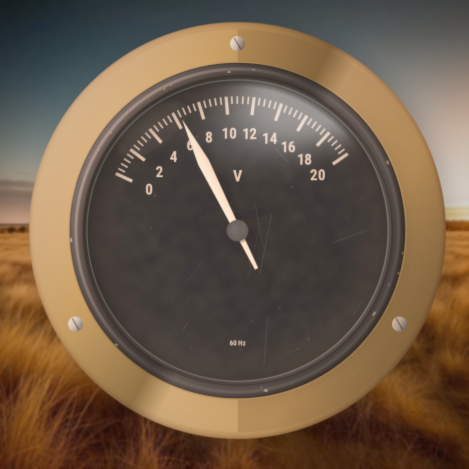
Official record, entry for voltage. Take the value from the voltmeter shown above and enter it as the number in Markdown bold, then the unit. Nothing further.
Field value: **6.4** V
